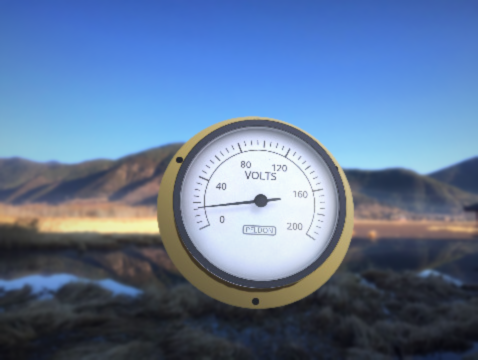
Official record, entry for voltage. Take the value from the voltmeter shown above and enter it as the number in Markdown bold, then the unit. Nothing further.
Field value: **15** V
